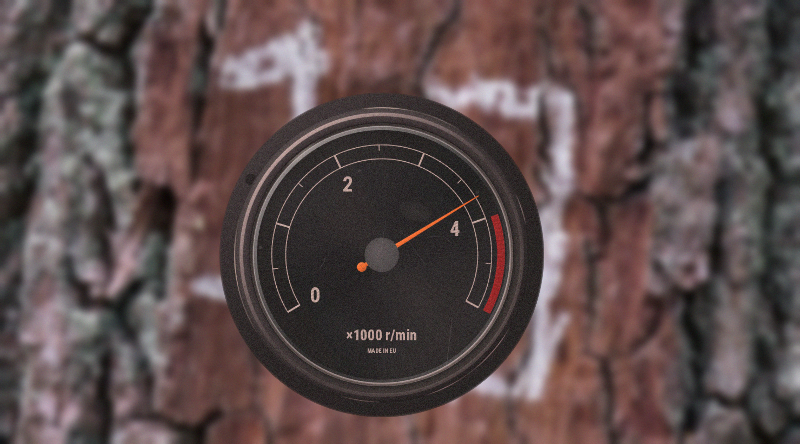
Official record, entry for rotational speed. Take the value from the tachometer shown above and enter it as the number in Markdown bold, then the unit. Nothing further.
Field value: **3750** rpm
